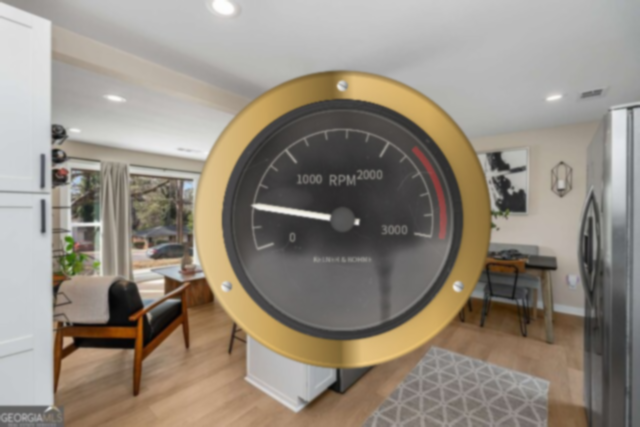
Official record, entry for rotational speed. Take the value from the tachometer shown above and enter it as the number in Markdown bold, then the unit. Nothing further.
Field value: **400** rpm
